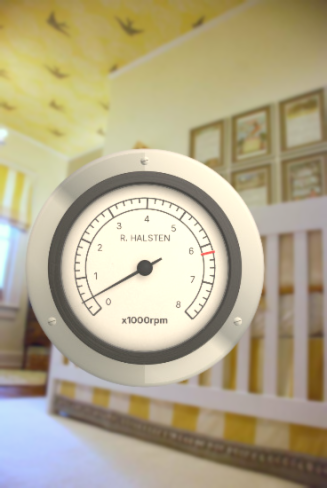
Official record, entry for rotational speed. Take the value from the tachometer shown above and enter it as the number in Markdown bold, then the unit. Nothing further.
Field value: **400** rpm
